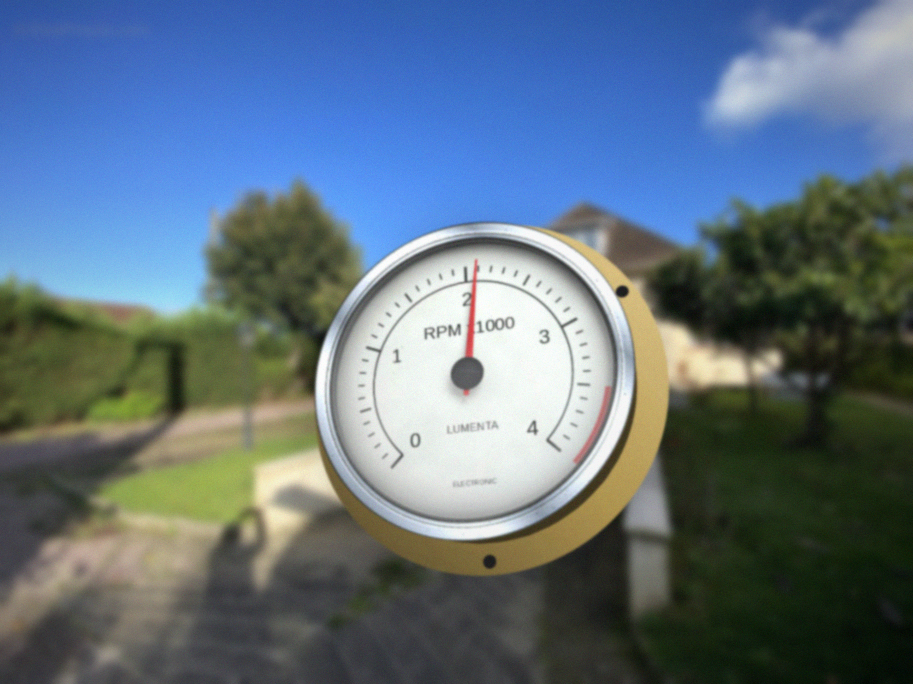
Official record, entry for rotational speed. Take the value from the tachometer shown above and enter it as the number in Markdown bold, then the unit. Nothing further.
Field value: **2100** rpm
